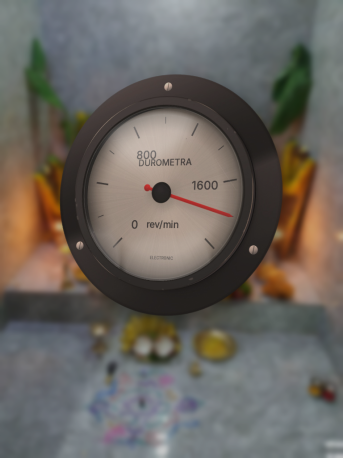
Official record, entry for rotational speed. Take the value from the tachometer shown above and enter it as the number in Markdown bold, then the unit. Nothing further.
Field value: **1800** rpm
